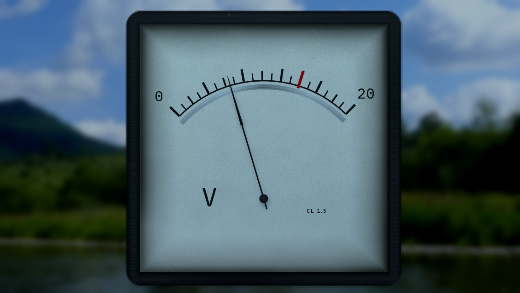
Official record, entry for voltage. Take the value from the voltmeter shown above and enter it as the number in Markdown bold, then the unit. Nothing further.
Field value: **6.5** V
